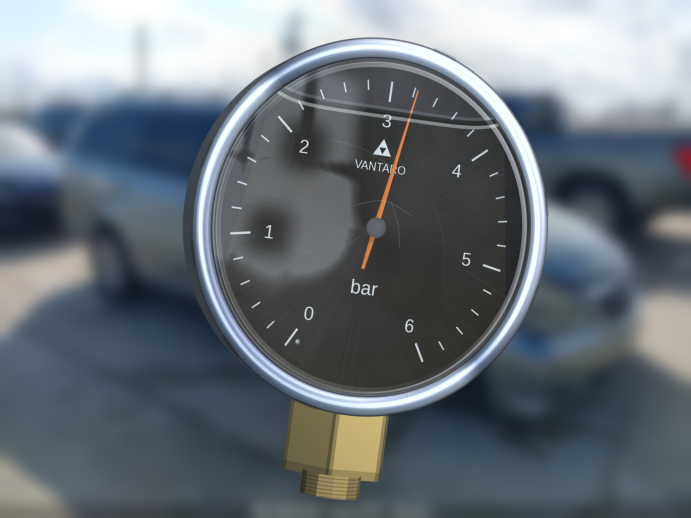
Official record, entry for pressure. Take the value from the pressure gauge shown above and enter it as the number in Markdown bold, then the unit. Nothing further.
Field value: **3.2** bar
